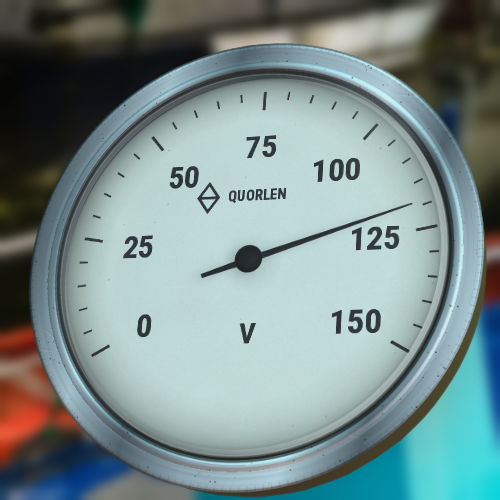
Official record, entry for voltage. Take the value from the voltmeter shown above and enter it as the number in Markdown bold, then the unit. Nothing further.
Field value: **120** V
